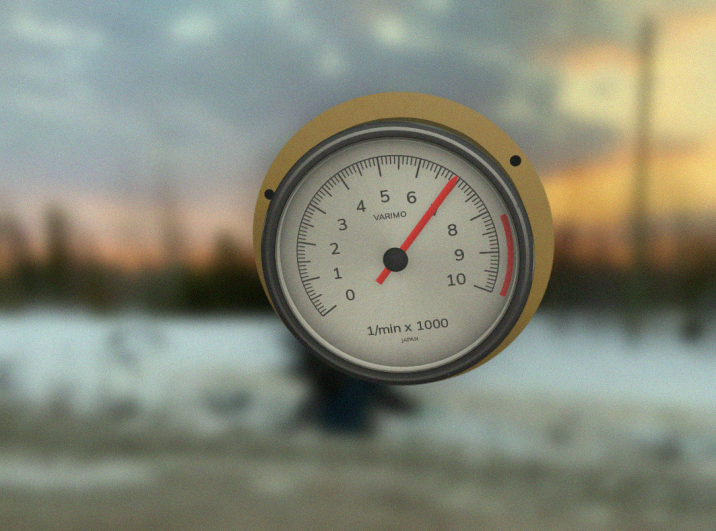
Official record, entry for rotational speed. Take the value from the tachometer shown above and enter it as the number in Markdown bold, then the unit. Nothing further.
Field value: **6900** rpm
